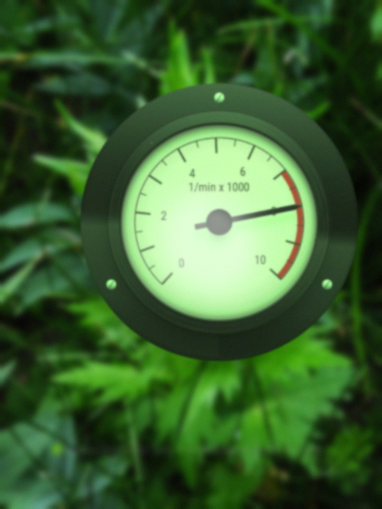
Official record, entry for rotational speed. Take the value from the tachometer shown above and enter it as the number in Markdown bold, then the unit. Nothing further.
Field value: **8000** rpm
